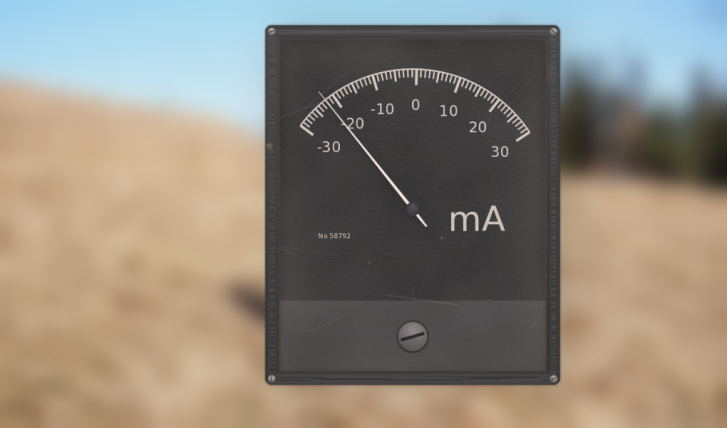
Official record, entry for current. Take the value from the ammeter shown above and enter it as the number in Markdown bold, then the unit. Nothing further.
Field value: **-22** mA
